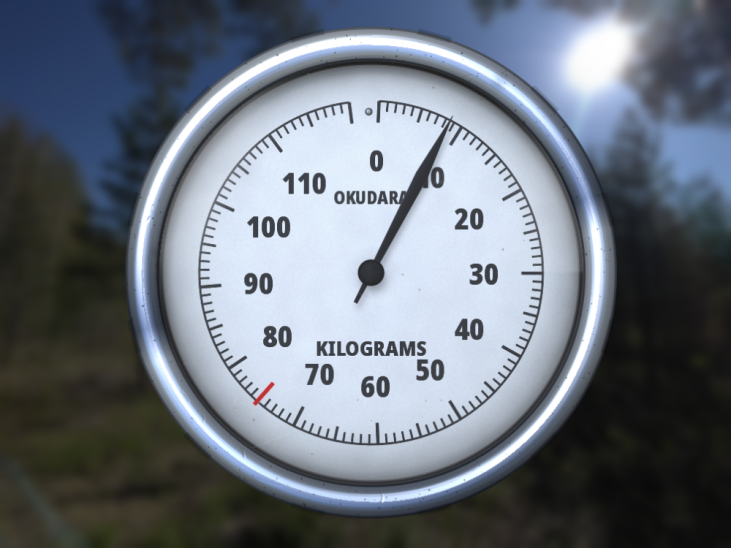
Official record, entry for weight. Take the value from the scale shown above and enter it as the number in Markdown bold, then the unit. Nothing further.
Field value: **8.5** kg
